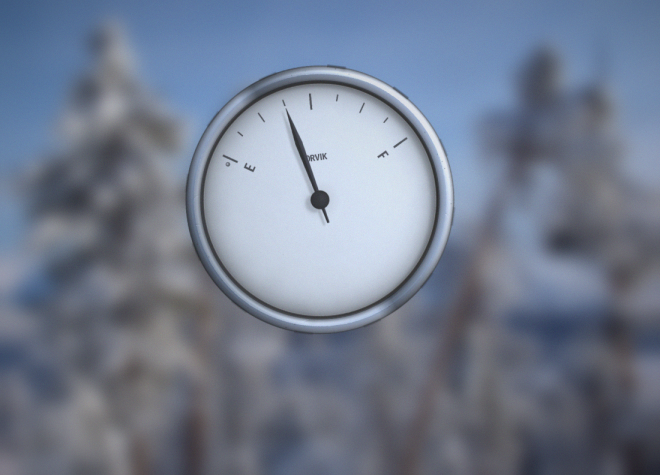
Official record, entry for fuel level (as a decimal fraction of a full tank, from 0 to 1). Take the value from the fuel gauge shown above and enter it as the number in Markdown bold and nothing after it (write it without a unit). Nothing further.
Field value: **0.375**
